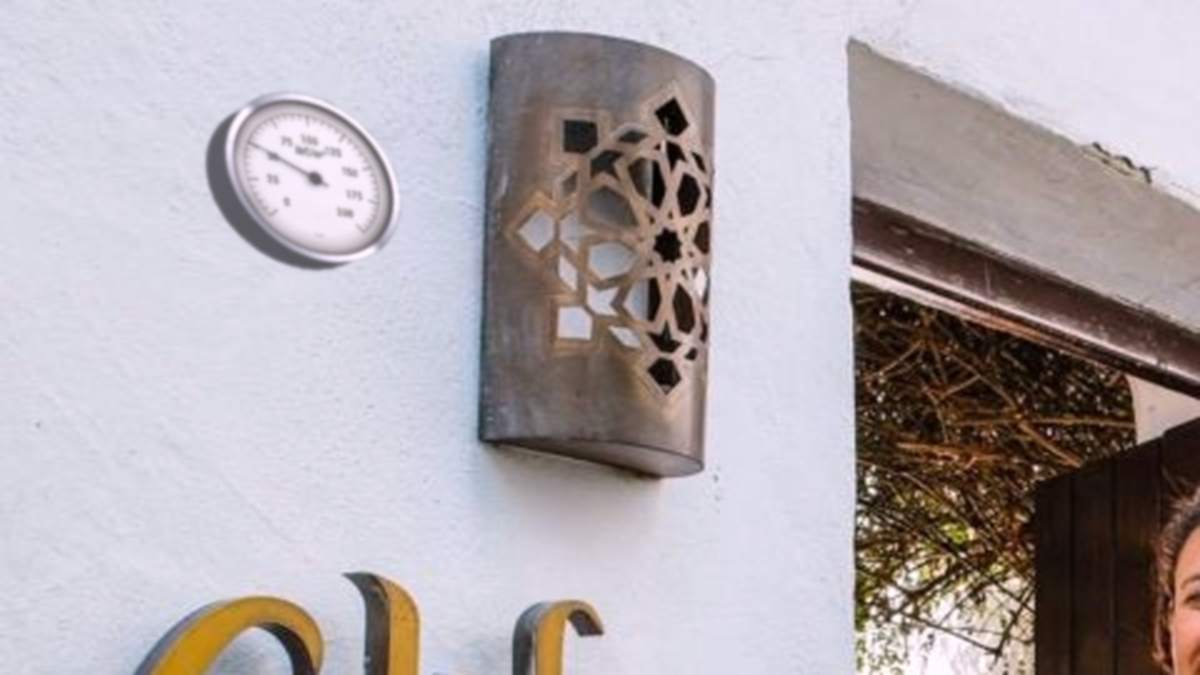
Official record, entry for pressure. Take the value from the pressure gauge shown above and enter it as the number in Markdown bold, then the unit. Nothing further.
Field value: **50** psi
